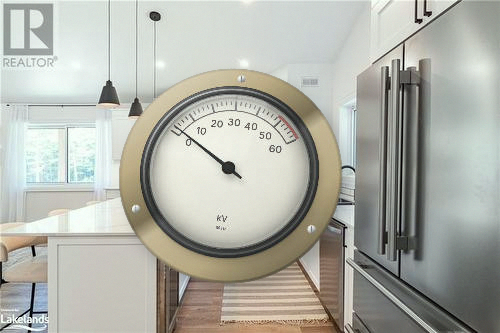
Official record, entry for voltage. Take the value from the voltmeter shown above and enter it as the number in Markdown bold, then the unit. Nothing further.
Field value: **2** kV
